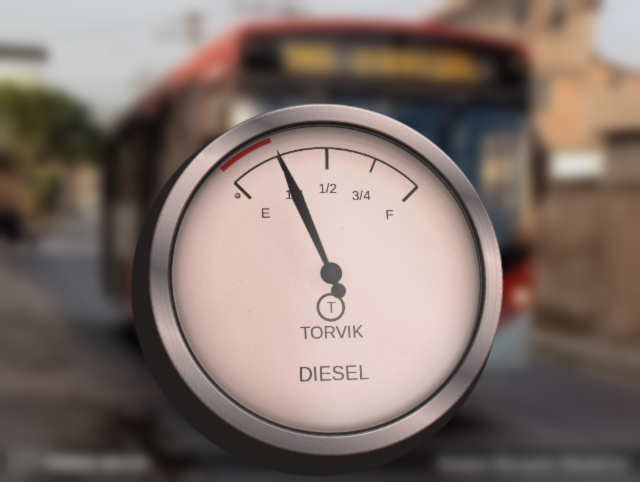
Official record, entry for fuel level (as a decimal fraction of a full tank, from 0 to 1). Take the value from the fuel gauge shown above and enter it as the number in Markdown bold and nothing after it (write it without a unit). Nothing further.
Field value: **0.25**
